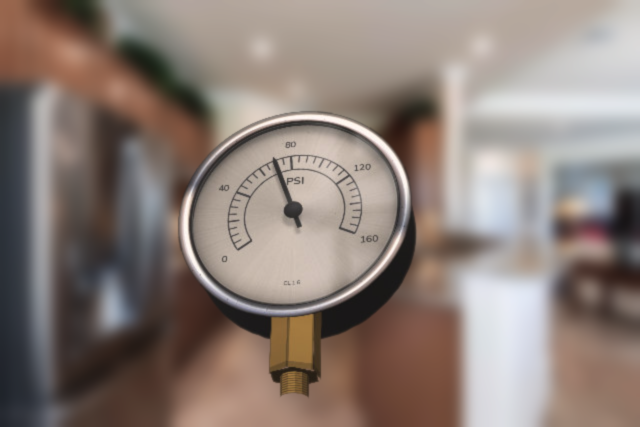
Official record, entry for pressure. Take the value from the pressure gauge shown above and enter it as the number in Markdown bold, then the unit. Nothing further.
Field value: **70** psi
